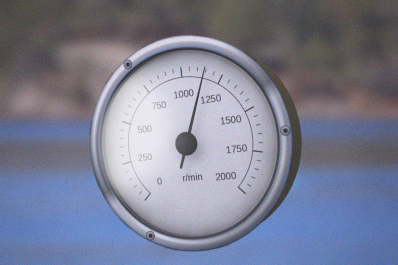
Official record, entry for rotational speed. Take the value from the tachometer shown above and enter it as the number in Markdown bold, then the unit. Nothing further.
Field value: **1150** rpm
